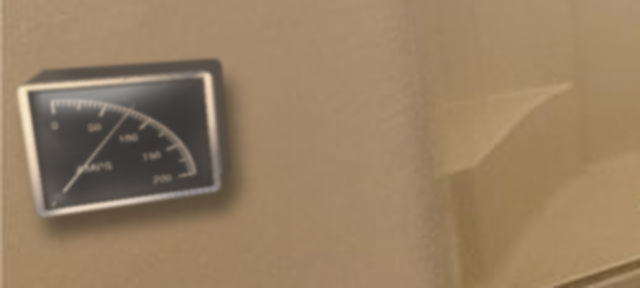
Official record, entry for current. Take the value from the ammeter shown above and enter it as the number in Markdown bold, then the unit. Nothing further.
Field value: **75** A
